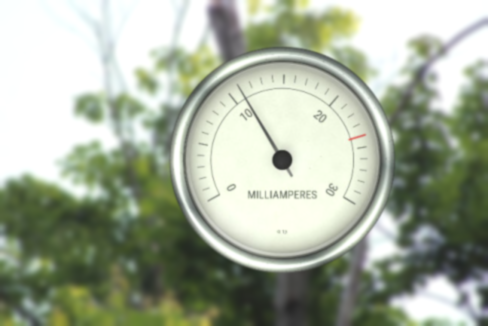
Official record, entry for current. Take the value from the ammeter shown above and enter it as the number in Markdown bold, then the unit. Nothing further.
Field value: **11** mA
